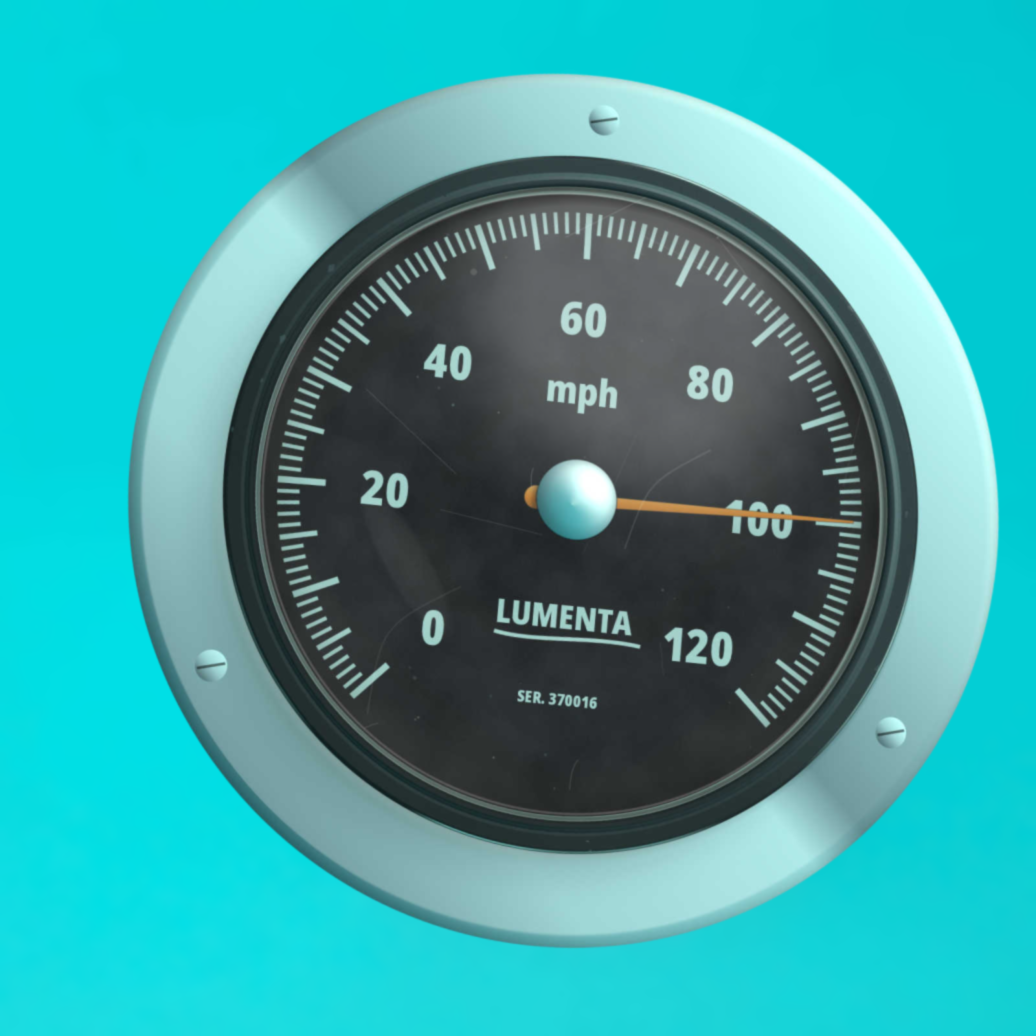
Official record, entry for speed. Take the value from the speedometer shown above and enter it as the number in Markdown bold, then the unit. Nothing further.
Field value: **100** mph
